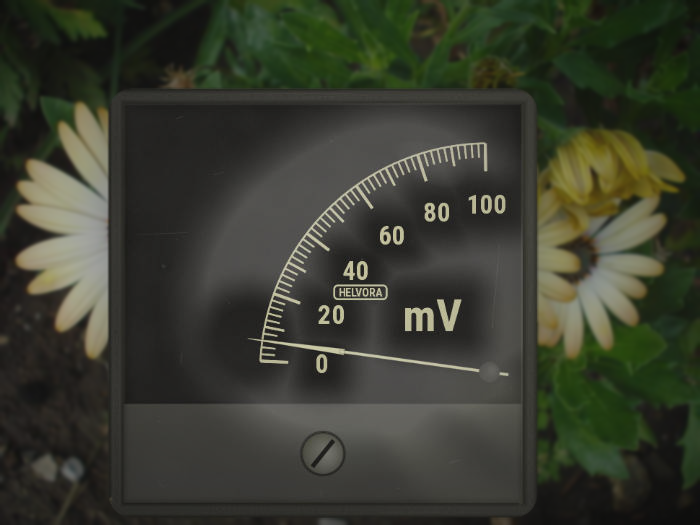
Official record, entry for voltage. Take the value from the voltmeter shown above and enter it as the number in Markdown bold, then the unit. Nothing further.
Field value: **6** mV
